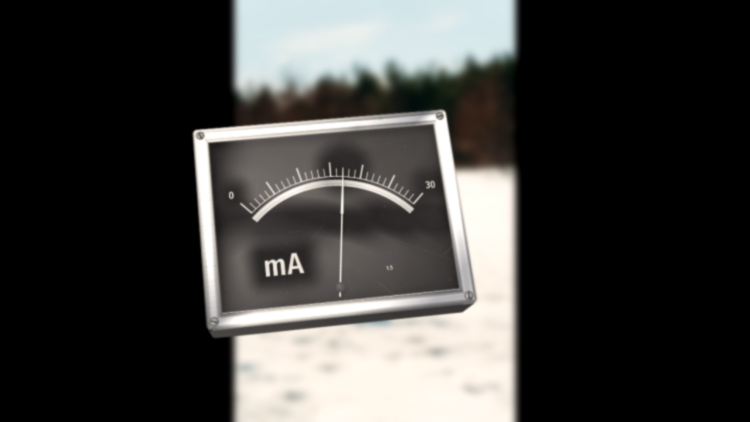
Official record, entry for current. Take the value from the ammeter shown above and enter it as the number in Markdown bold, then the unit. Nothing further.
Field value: **17** mA
